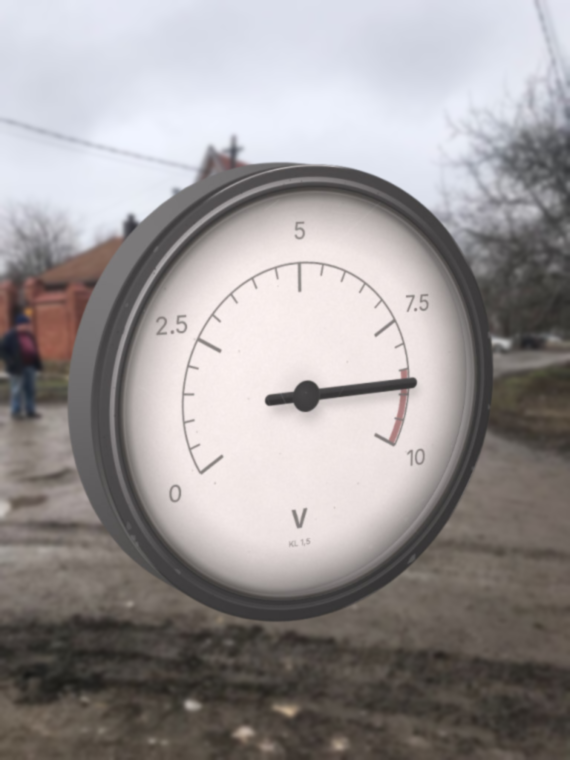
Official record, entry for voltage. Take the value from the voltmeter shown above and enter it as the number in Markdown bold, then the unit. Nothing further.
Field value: **8.75** V
